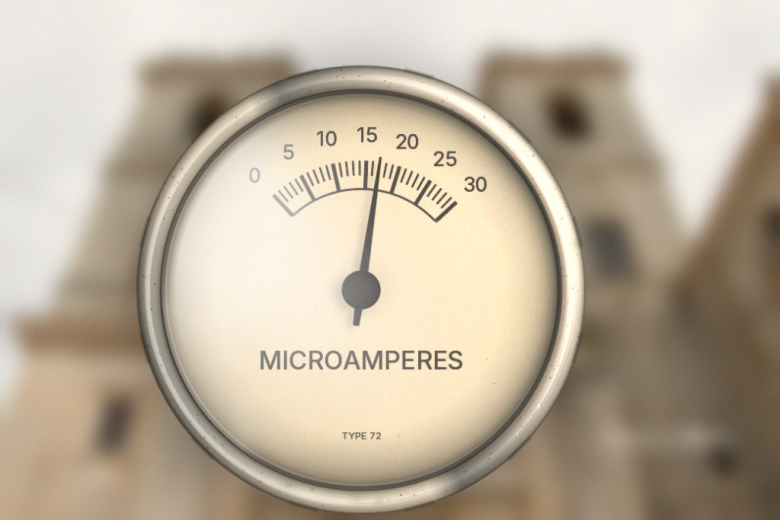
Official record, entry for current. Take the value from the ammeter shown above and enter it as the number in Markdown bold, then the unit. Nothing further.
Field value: **17** µA
